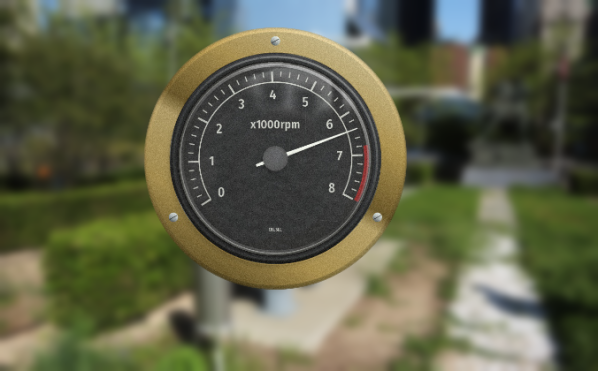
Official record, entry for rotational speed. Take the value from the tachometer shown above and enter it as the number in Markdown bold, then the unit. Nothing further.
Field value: **6400** rpm
